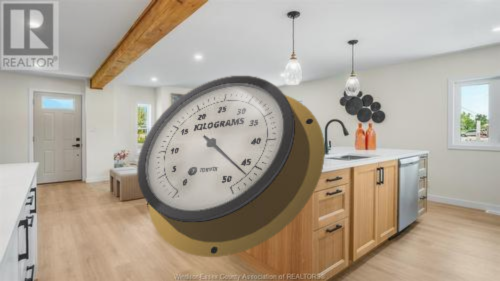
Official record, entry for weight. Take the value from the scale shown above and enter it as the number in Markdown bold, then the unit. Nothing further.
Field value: **47** kg
